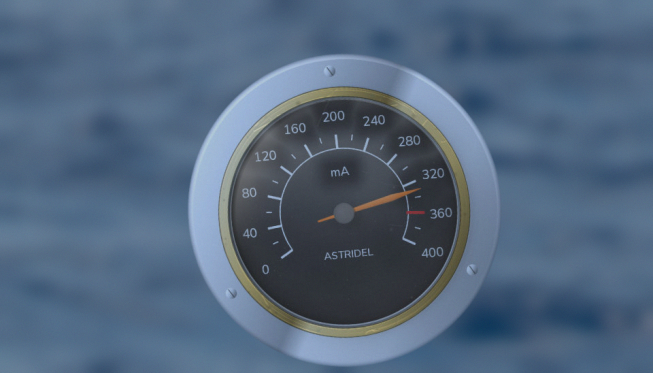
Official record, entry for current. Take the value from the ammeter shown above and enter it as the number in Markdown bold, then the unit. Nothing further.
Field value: **330** mA
